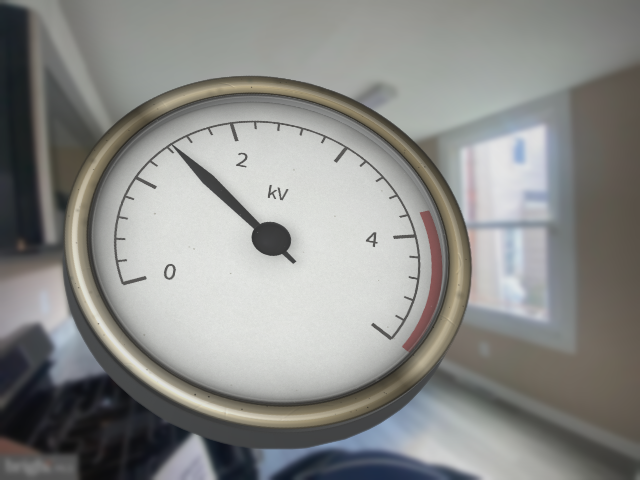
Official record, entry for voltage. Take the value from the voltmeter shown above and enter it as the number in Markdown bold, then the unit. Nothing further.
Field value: **1.4** kV
